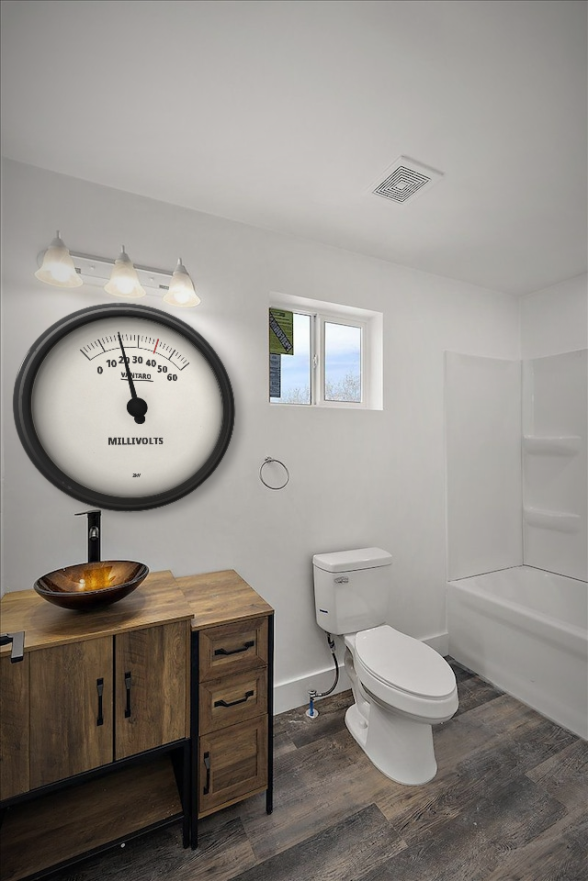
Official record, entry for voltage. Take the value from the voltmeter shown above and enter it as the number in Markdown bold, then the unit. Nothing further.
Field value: **20** mV
